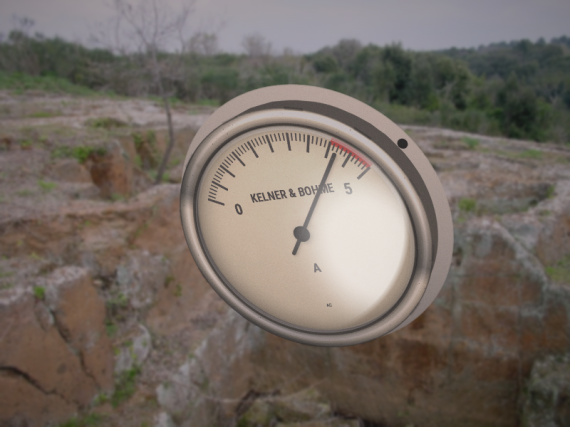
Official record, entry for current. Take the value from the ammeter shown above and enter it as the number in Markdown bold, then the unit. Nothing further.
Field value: **4.2** A
